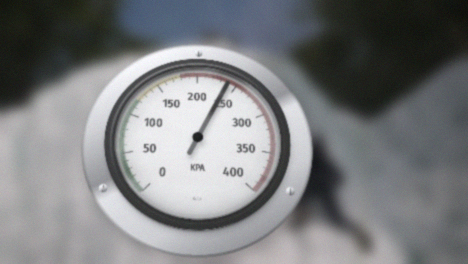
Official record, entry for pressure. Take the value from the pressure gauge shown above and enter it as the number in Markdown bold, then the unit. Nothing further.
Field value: **240** kPa
